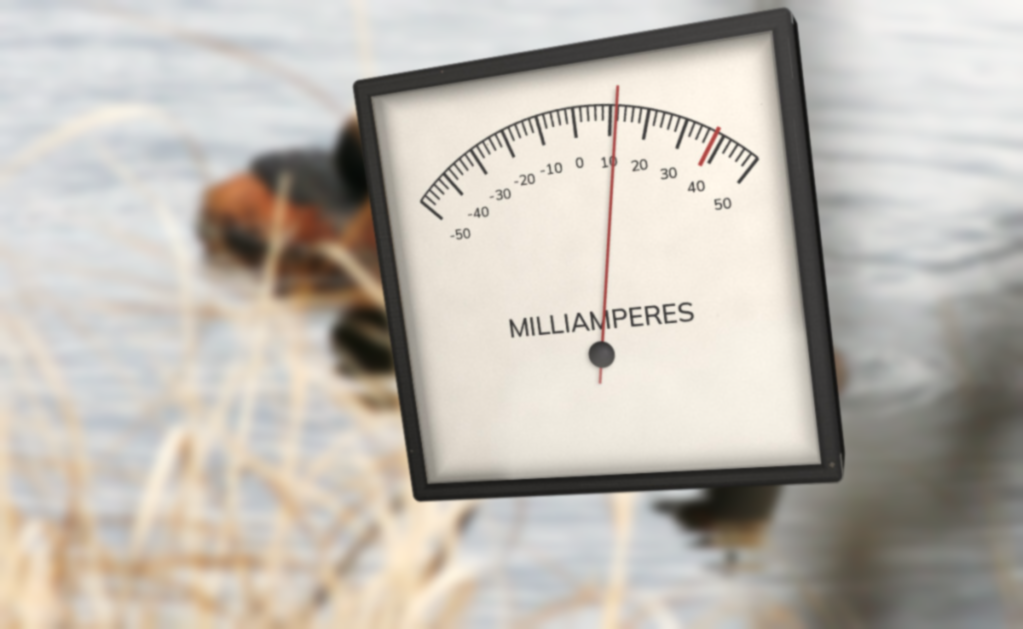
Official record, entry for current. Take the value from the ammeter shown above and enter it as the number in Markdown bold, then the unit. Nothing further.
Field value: **12** mA
